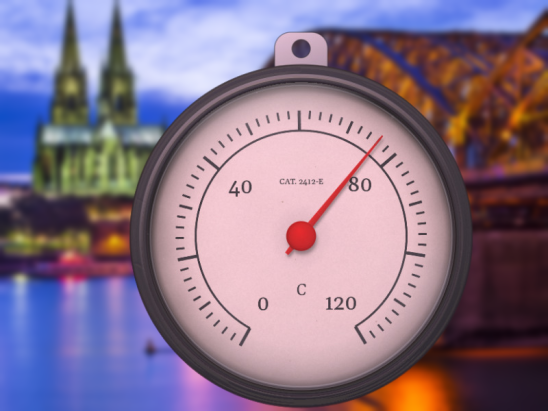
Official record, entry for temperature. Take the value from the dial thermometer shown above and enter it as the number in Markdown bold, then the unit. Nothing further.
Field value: **76** °C
